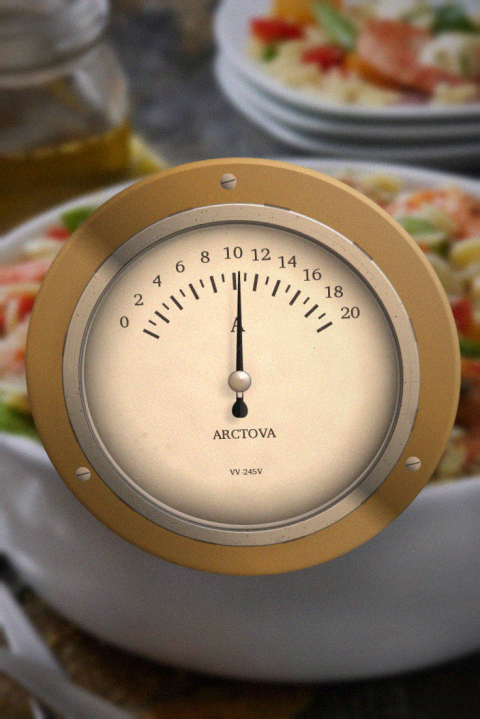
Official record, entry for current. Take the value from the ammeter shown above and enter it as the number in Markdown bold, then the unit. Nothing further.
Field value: **10.5** A
